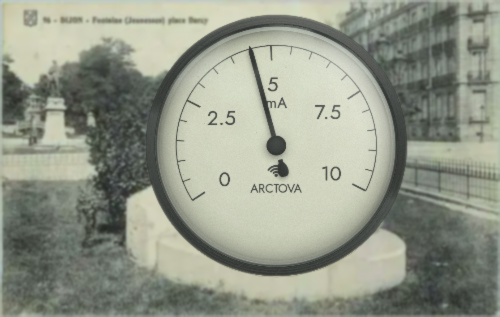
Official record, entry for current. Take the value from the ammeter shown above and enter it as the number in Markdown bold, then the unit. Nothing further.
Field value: **4.5** mA
